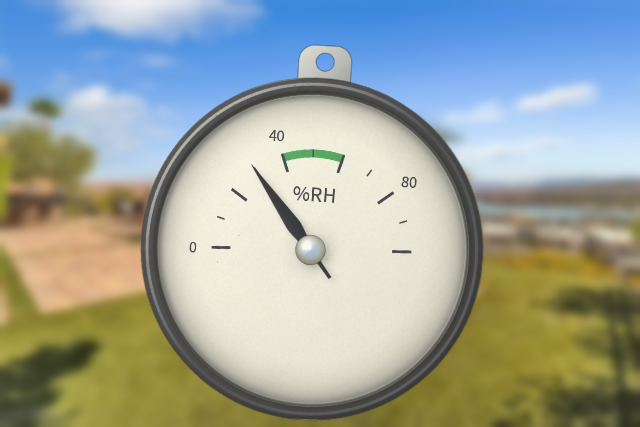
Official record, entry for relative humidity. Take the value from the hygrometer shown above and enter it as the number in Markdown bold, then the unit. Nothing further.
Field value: **30** %
